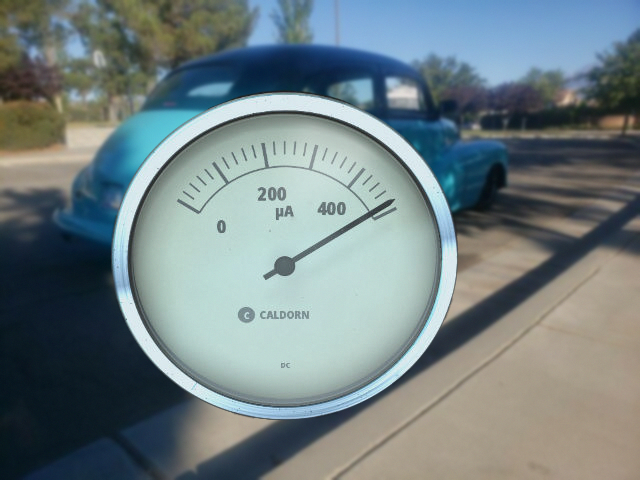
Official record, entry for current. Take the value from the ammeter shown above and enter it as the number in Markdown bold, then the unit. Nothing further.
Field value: **480** µA
